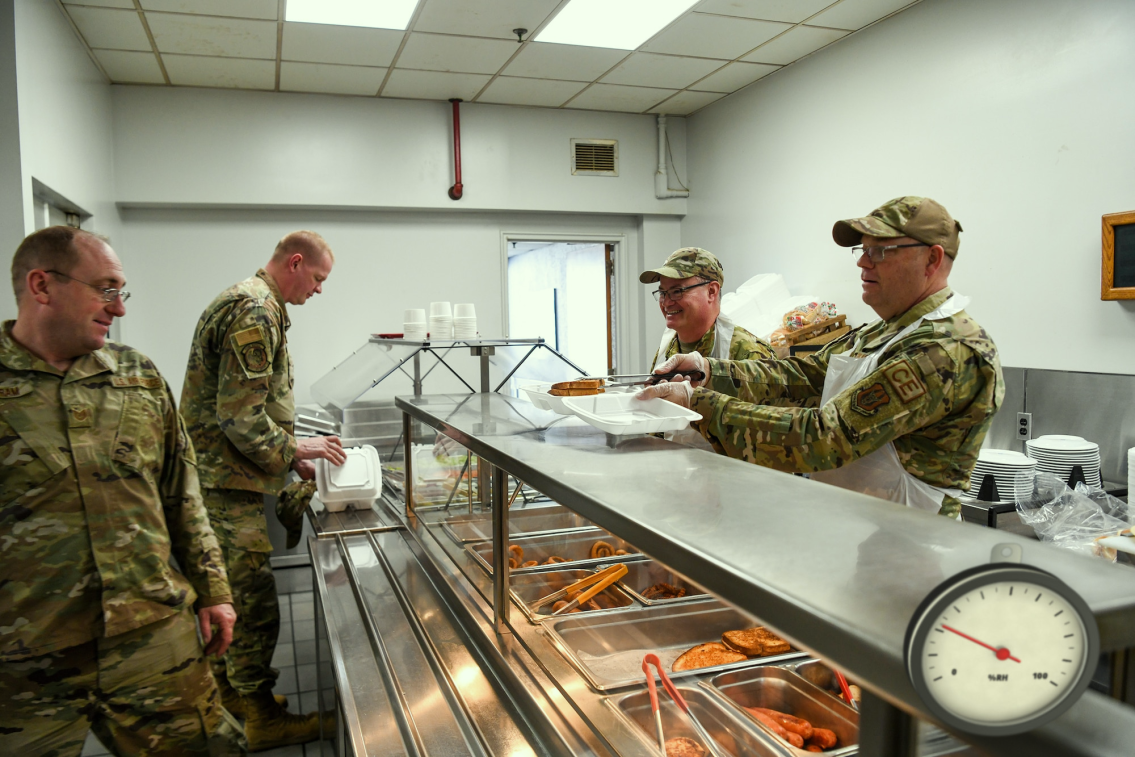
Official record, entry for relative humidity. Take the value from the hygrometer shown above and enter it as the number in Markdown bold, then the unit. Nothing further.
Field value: **22.5** %
